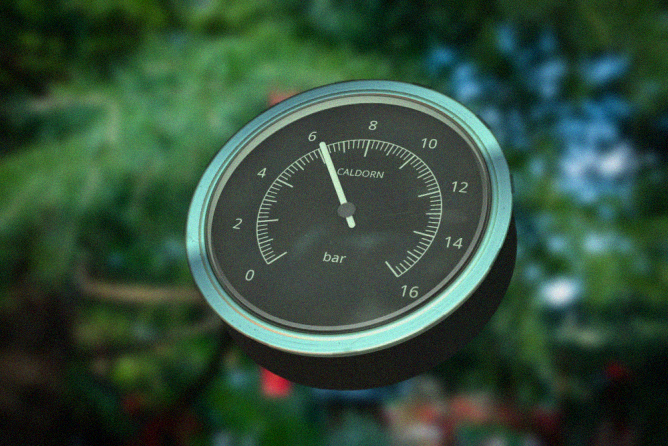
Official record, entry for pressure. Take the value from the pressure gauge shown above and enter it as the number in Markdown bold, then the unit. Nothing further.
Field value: **6.2** bar
